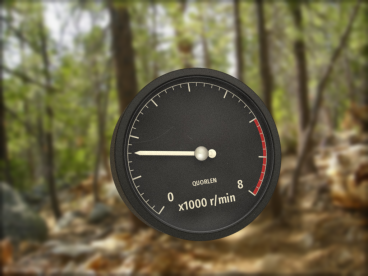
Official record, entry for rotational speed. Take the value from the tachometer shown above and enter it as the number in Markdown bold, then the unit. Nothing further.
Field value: **1600** rpm
